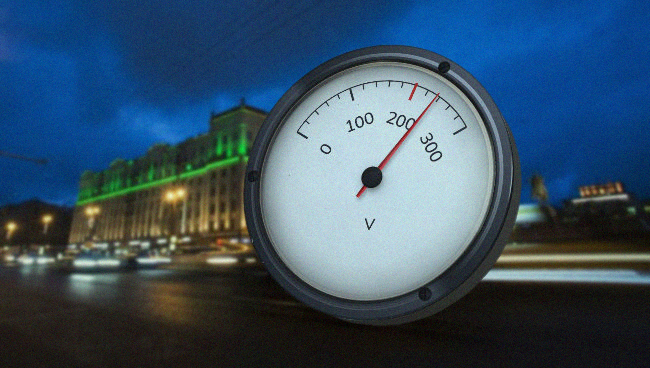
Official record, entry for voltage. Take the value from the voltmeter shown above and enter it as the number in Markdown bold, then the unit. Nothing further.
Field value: **240** V
